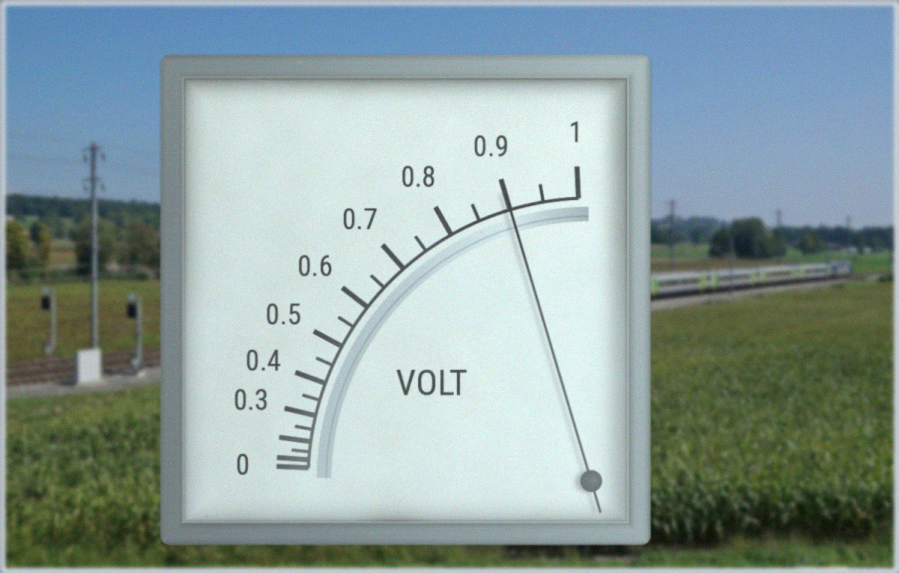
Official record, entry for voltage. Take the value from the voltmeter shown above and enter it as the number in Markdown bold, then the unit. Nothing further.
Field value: **0.9** V
